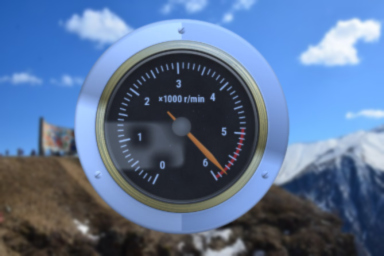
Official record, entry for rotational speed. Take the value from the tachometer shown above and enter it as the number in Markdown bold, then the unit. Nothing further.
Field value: **5800** rpm
